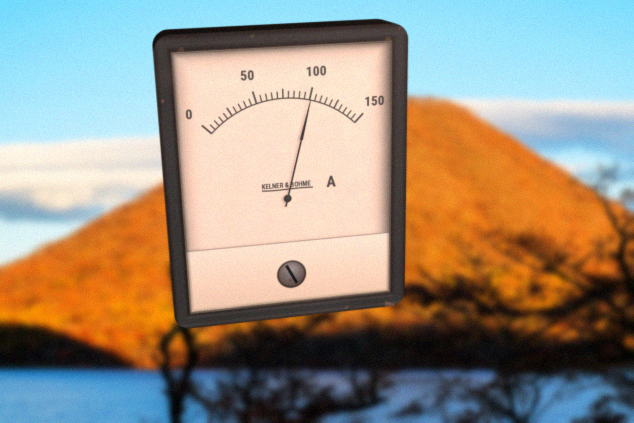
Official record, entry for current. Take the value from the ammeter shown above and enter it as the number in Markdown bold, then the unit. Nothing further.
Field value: **100** A
